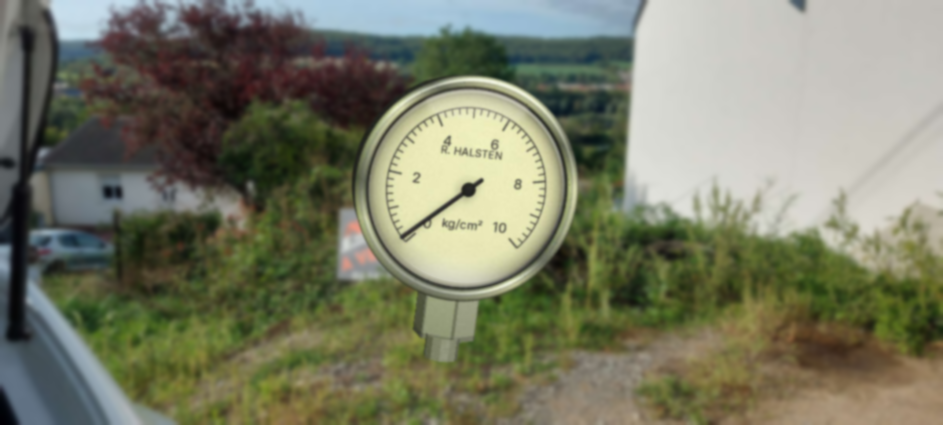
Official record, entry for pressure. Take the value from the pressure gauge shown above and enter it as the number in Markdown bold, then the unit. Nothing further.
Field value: **0.2** kg/cm²
